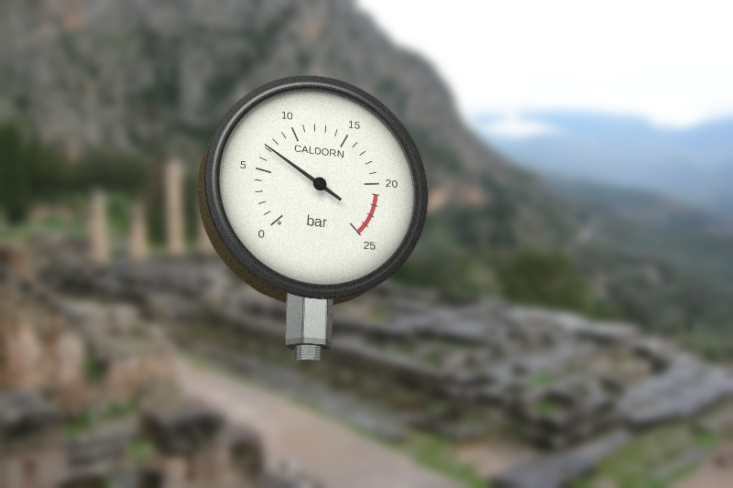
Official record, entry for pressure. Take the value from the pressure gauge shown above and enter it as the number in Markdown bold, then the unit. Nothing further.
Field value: **7** bar
